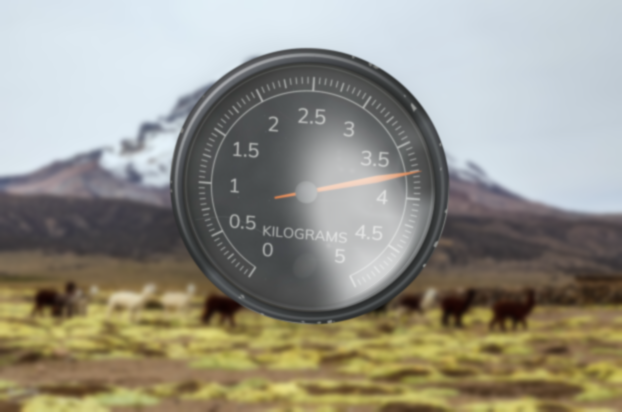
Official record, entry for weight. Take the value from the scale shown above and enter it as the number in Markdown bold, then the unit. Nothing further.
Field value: **3.75** kg
